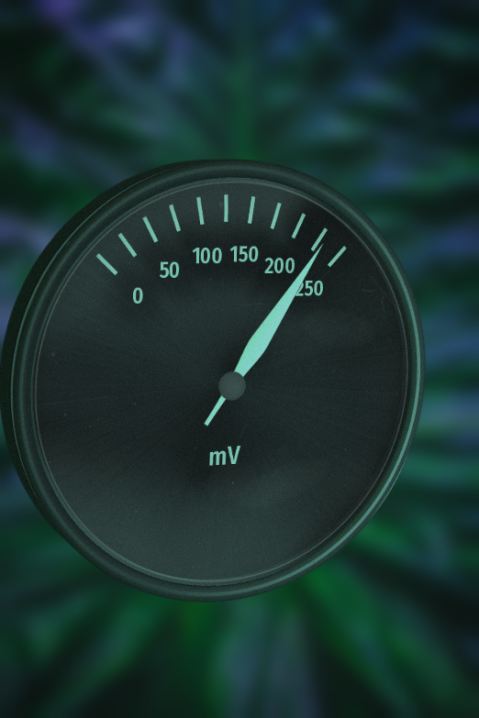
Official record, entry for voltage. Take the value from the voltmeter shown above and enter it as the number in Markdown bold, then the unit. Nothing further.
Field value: **225** mV
